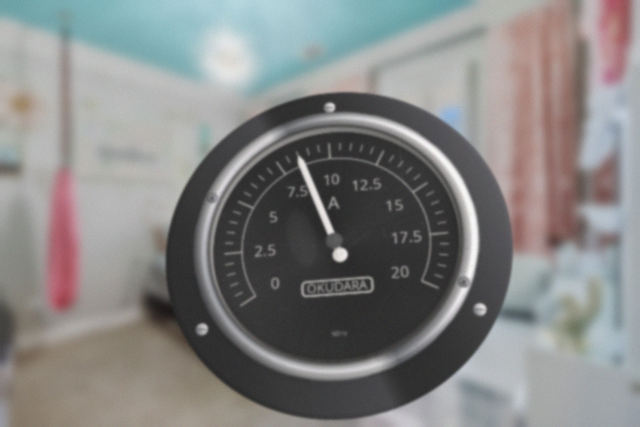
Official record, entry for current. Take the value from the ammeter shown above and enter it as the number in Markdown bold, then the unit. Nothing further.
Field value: **8.5** A
